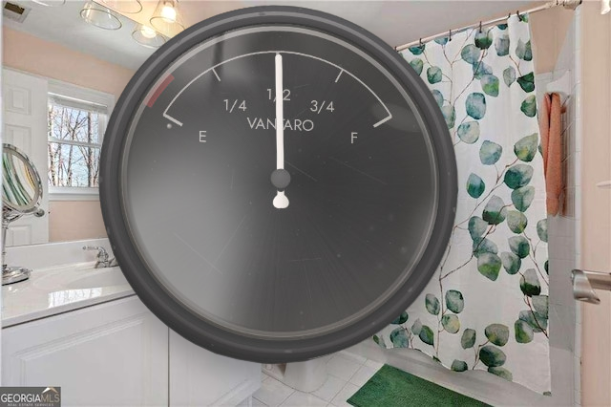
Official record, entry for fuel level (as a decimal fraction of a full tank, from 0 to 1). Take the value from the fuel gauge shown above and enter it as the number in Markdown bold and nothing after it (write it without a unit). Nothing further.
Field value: **0.5**
